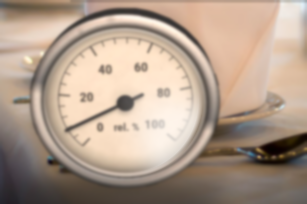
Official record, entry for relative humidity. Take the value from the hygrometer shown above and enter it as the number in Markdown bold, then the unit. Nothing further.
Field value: **8** %
